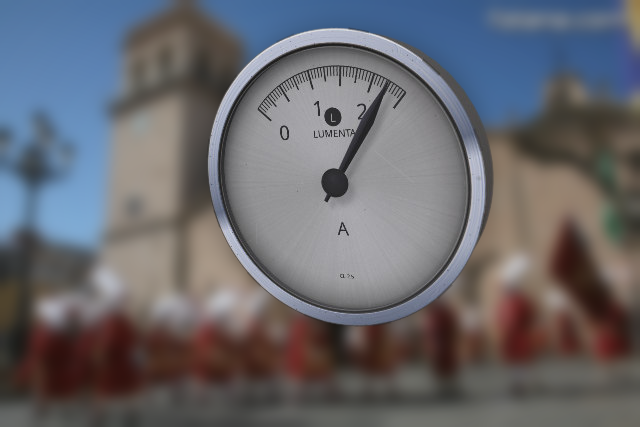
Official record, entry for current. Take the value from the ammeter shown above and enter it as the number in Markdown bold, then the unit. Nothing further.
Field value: **2.25** A
